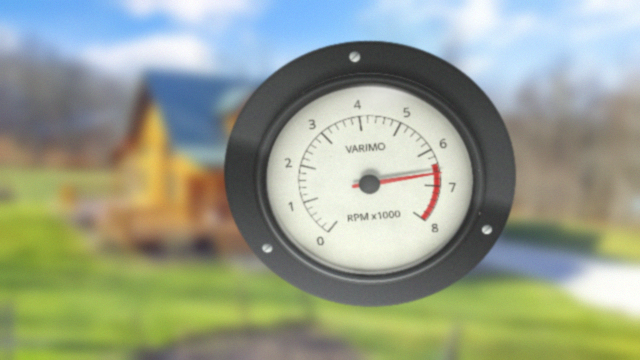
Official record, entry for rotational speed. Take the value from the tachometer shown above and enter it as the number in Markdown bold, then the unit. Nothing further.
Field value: **6600** rpm
